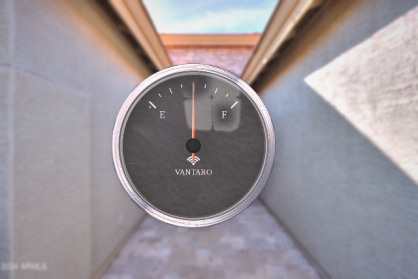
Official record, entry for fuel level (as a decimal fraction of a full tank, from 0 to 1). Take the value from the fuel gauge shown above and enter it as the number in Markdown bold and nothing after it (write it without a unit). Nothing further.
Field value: **0.5**
